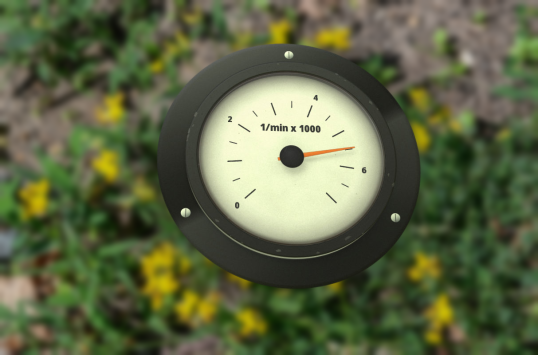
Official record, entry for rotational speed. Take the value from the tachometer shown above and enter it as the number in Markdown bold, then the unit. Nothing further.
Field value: **5500** rpm
